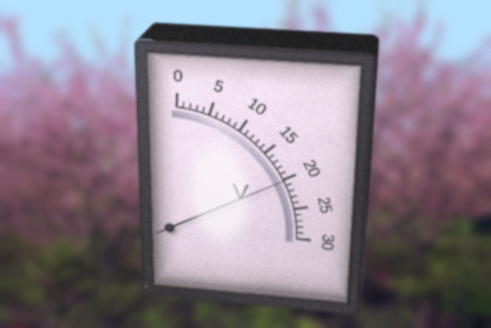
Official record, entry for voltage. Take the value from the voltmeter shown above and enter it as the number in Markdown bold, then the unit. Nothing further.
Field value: **20** V
